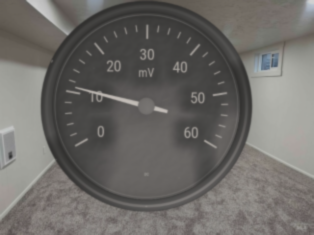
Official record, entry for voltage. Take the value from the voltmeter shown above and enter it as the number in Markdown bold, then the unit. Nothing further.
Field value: **11** mV
